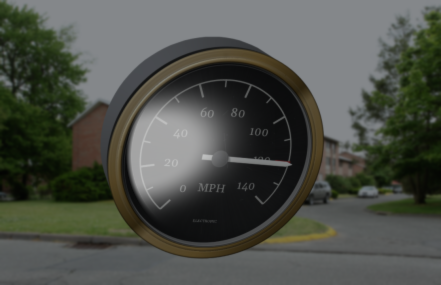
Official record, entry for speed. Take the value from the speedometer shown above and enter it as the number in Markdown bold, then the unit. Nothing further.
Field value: **120** mph
